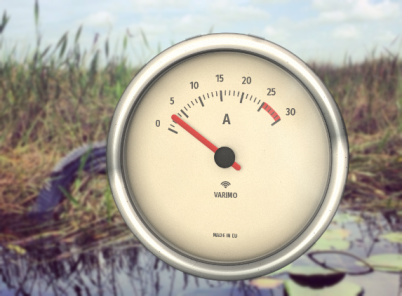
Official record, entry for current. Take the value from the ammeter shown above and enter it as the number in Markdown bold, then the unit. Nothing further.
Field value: **3** A
